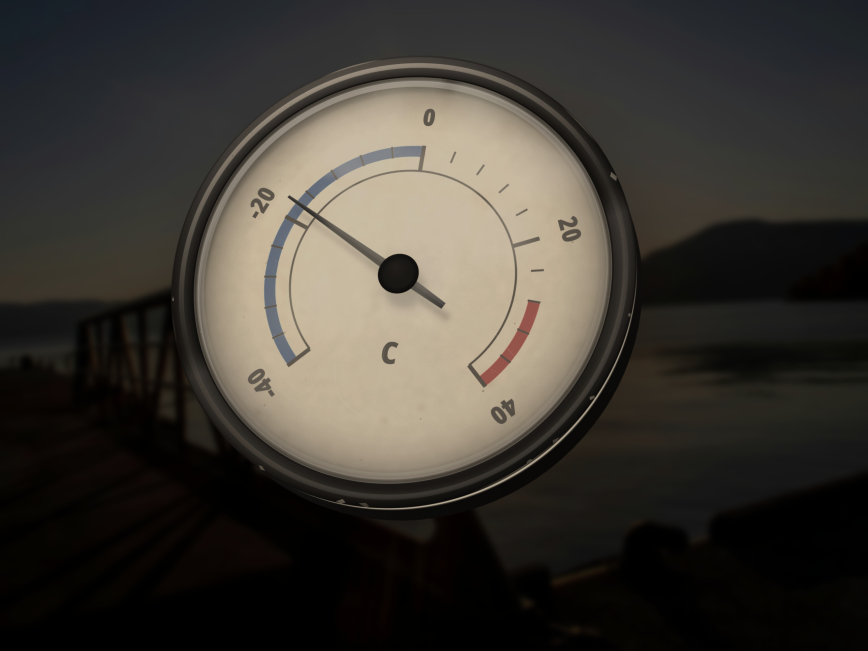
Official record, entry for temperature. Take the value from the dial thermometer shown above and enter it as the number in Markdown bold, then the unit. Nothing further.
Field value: **-18** °C
